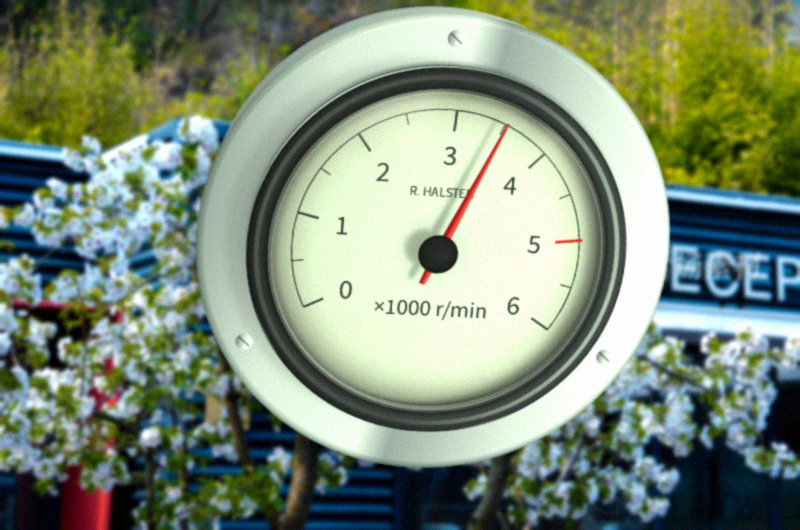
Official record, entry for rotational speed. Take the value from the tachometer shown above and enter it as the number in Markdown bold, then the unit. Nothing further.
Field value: **3500** rpm
